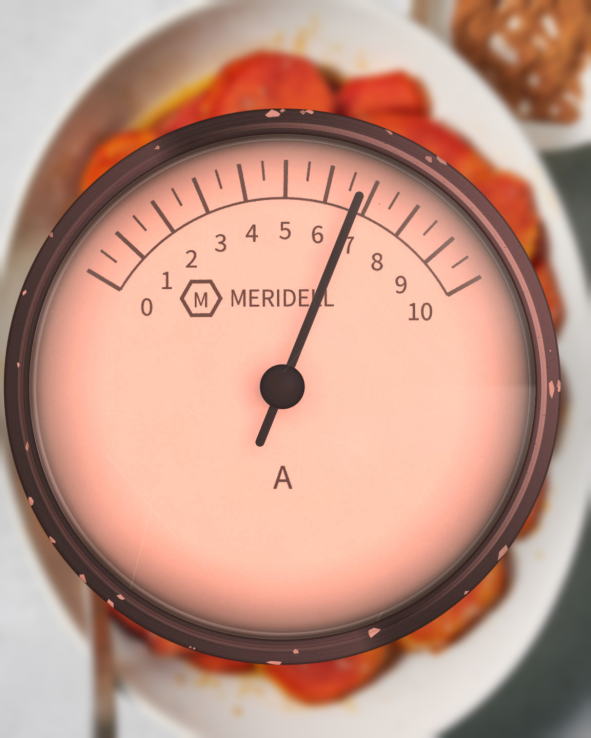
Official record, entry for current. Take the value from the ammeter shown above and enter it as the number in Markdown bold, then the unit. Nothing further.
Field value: **6.75** A
